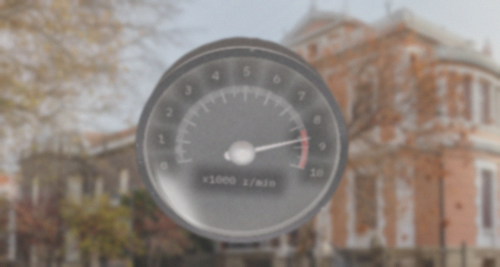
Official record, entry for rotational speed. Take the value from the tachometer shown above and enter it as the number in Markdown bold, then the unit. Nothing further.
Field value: **8500** rpm
